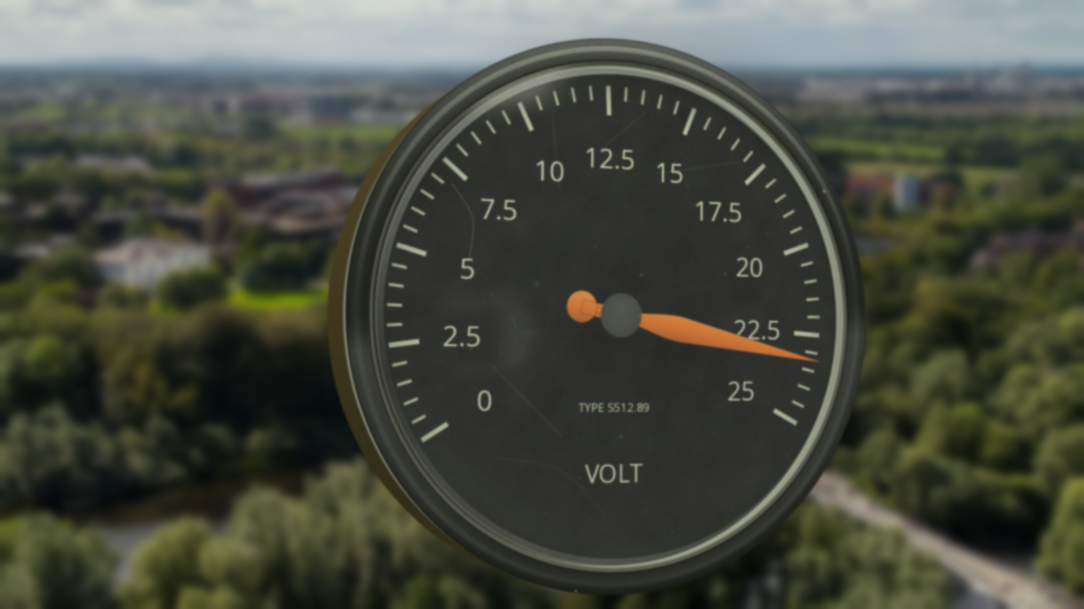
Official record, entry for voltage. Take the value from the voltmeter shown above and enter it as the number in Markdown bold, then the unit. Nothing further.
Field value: **23.25** V
